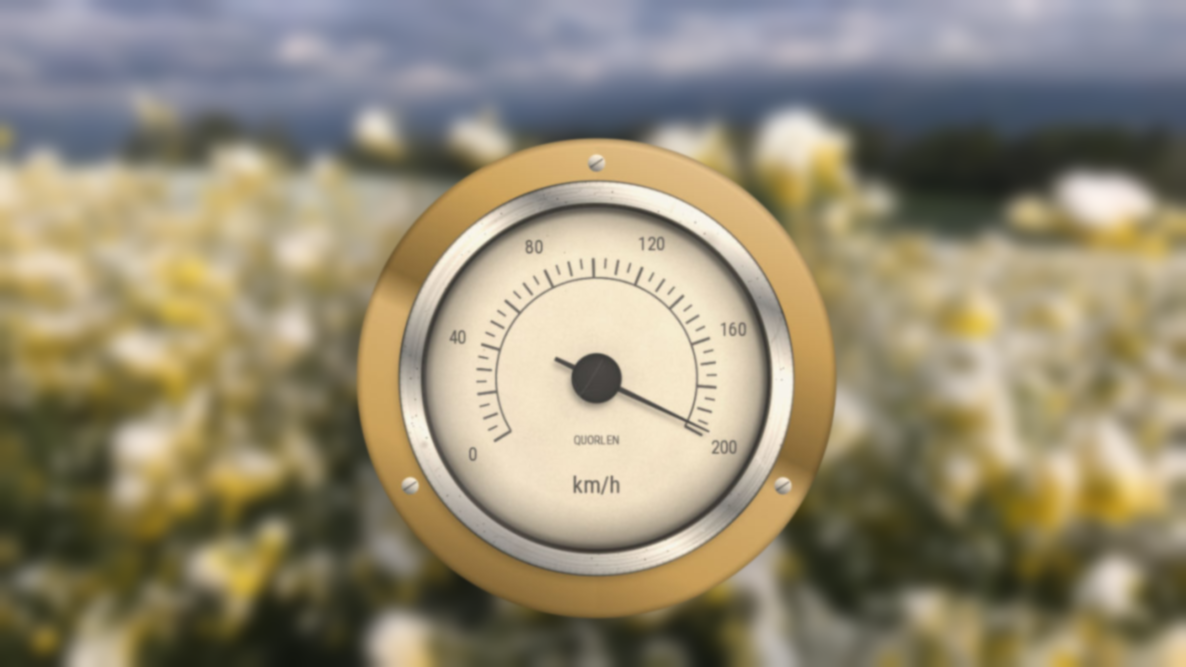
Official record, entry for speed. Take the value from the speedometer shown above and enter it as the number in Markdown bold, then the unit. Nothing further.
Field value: **197.5** km/h
